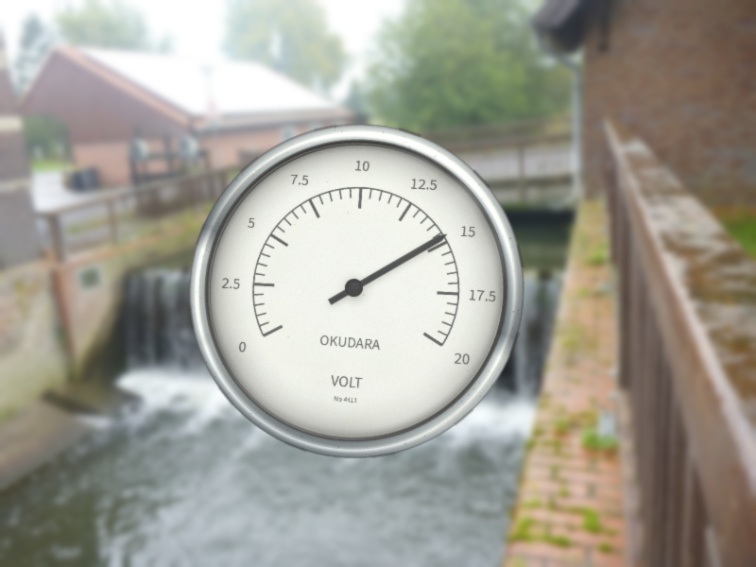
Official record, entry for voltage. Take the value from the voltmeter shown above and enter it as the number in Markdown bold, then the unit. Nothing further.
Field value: **14.75** V
